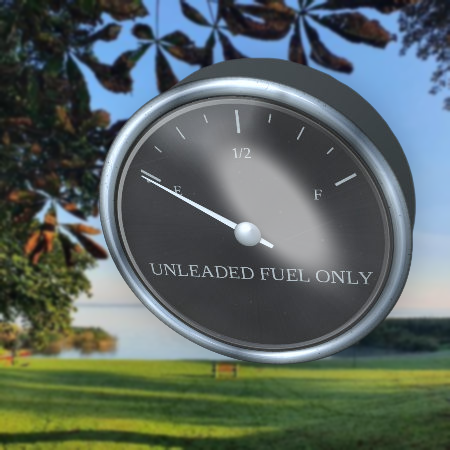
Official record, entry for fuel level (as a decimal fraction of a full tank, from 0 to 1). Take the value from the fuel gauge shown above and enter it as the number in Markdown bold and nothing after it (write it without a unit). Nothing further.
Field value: **0**
